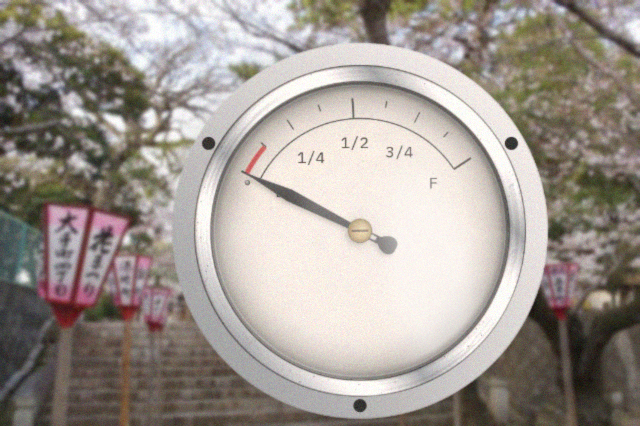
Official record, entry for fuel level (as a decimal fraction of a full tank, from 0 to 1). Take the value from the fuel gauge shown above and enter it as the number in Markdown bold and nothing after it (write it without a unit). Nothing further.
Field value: **0**
